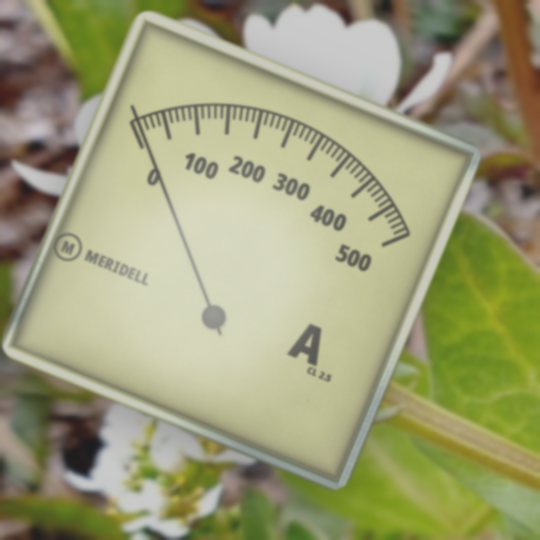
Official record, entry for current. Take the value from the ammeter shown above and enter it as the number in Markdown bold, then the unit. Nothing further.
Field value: **10** A
